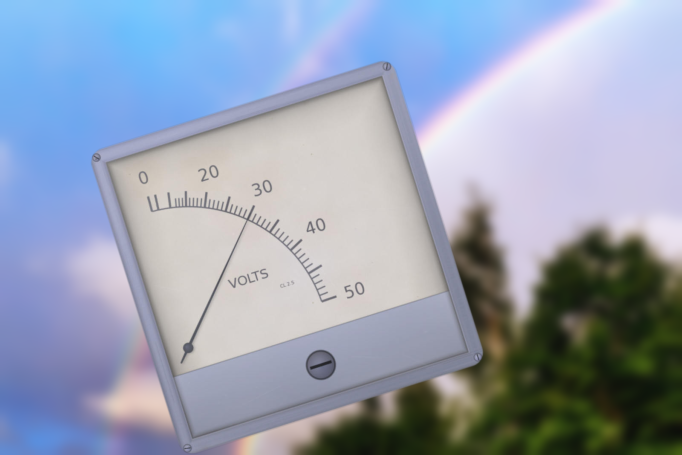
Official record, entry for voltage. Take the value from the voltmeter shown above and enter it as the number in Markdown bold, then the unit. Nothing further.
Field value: **30** V
